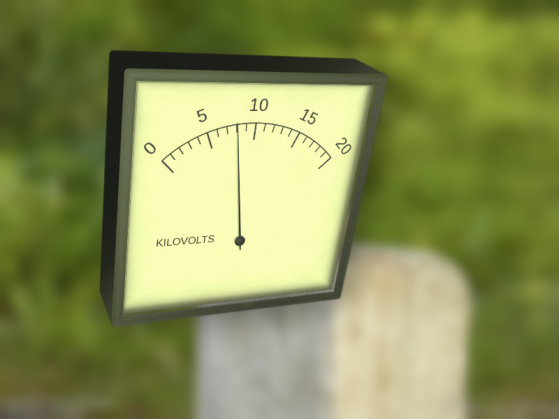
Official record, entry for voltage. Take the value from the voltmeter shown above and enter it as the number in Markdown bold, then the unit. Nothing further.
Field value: **8** kV
